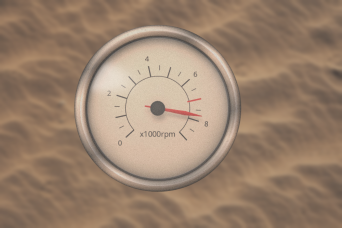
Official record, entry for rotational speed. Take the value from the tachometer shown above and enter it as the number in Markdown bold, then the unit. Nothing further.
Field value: **7750** rpm
